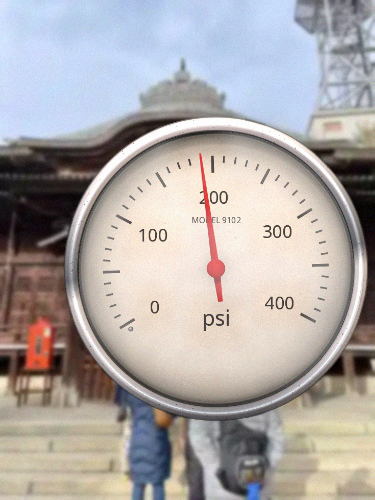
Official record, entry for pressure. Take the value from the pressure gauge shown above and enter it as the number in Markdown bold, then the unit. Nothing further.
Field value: **190** psi
